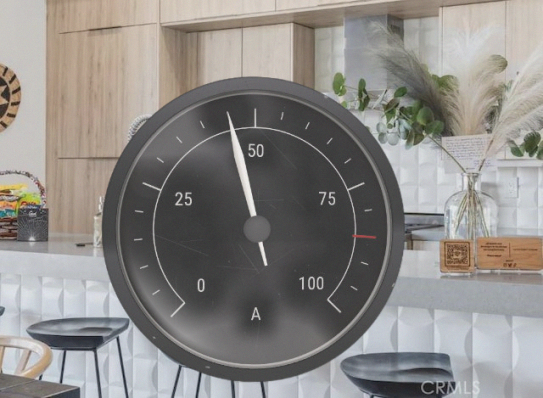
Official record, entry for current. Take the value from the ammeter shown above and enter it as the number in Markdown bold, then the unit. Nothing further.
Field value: **45** A
